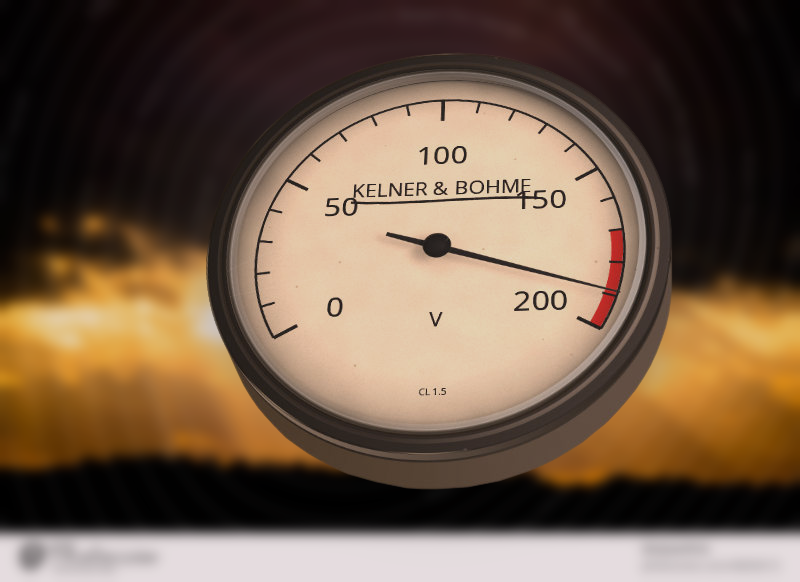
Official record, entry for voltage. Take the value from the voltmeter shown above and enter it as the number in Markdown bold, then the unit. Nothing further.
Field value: **190** V
